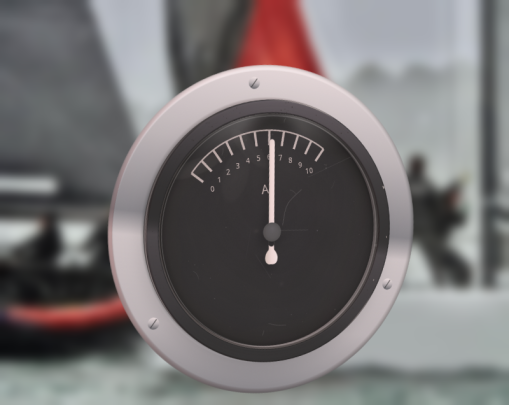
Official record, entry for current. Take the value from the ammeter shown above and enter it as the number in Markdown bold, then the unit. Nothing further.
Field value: **6** A
